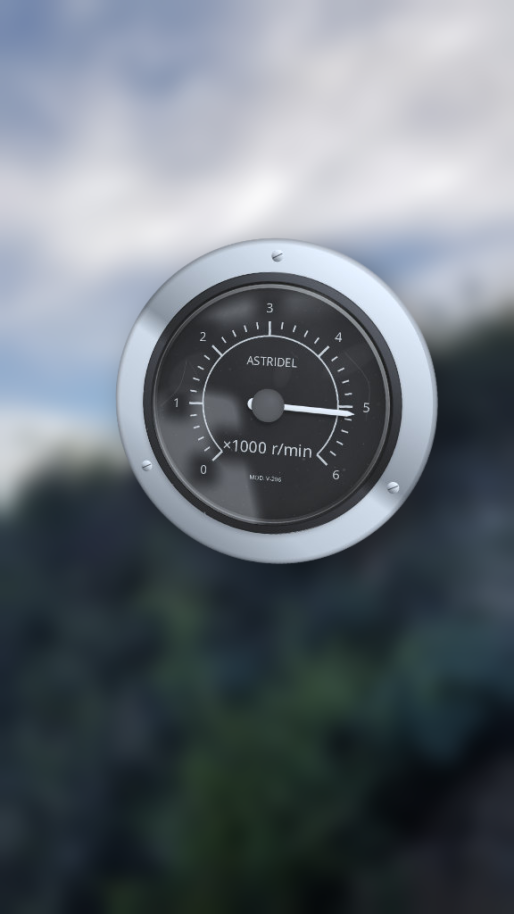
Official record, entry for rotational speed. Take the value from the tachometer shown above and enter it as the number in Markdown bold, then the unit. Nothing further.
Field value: **5100** rpm
